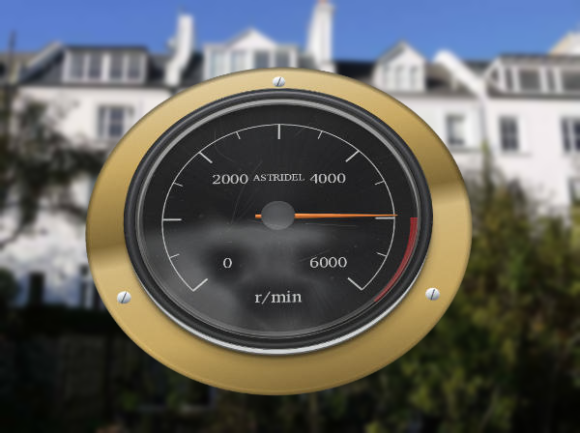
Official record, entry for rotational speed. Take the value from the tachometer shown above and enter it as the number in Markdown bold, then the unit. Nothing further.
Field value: **5000** rpm
